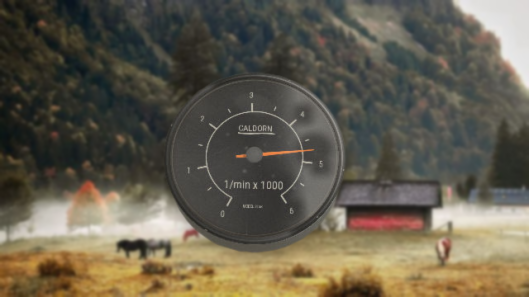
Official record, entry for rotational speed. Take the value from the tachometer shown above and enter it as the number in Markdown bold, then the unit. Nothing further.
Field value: **4750** rpm
